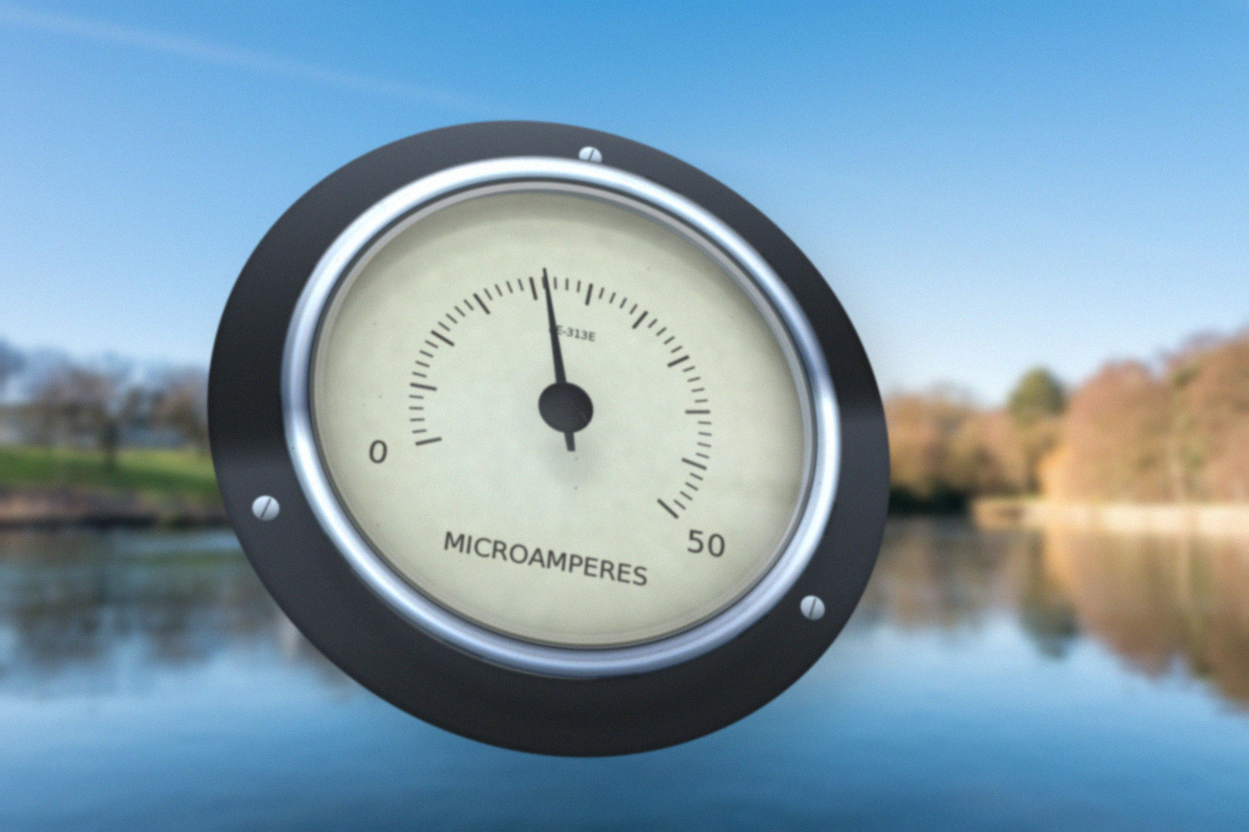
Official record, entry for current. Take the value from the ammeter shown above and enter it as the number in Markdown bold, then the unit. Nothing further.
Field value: **21** µA
